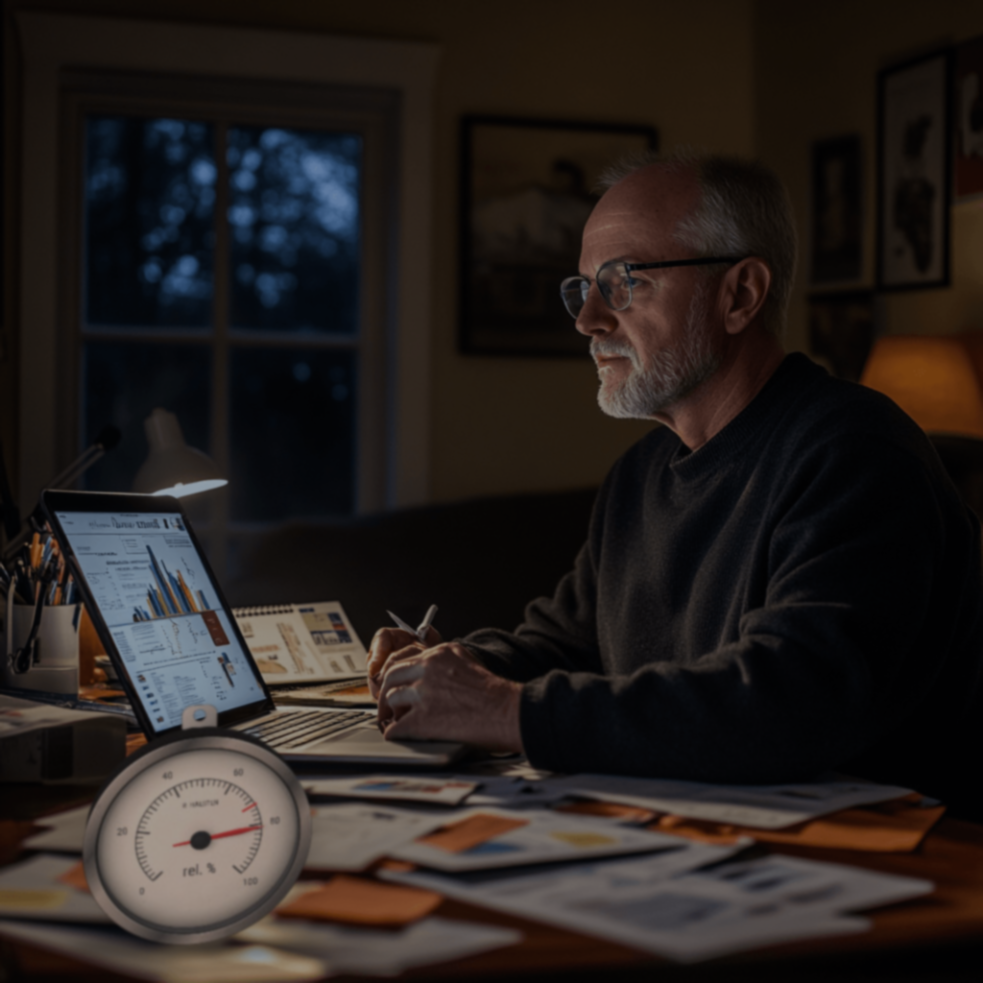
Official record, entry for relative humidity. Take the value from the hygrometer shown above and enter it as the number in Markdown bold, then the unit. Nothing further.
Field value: **80** %
